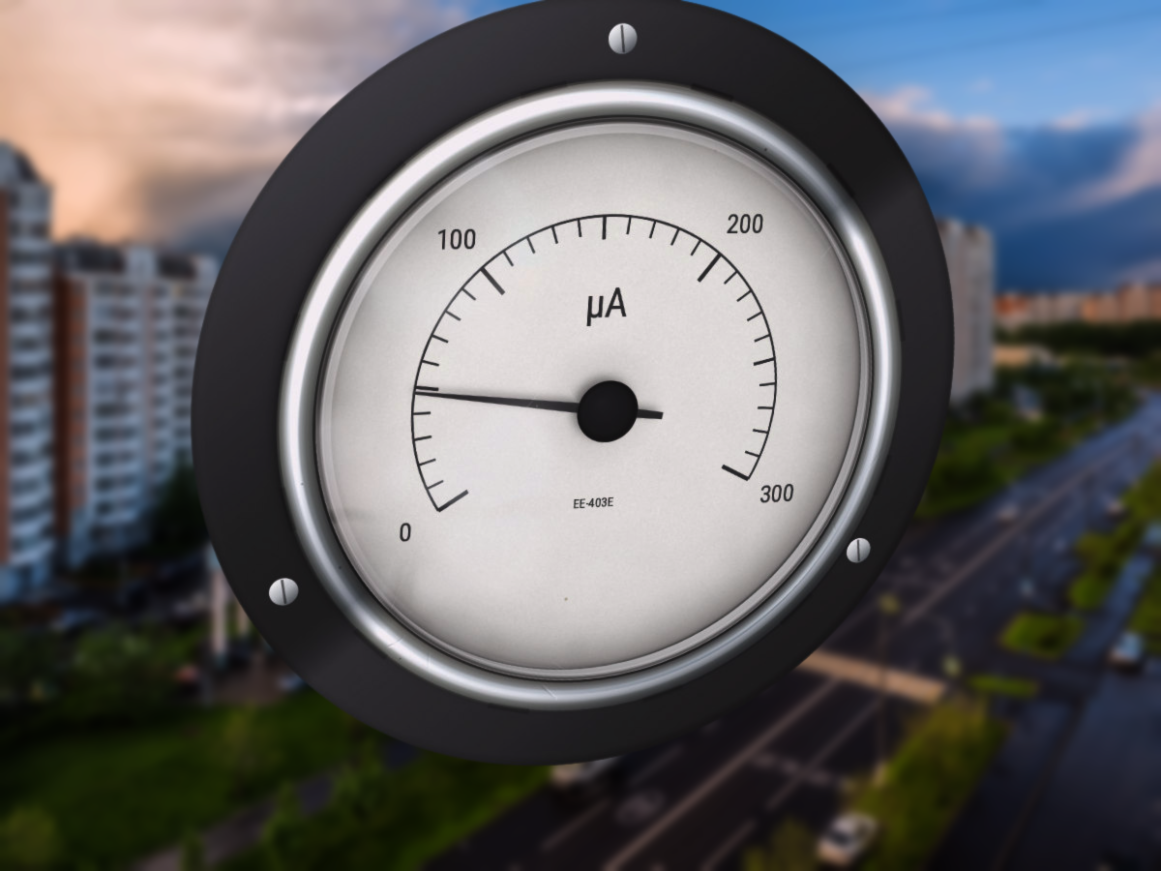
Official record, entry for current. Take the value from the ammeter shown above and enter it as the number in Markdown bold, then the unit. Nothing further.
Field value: **50** µA
